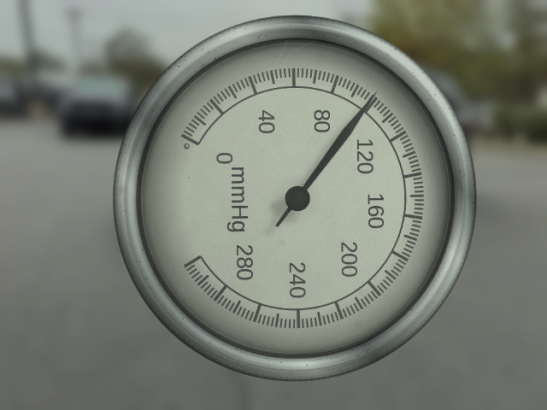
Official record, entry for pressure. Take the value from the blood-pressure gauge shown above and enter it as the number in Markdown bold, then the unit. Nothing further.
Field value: **98** mmHg
